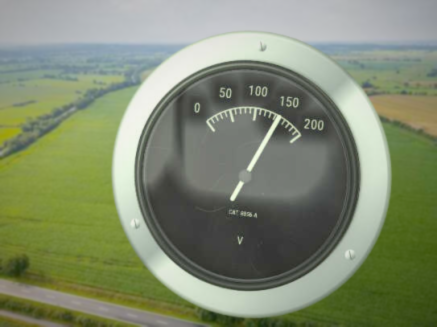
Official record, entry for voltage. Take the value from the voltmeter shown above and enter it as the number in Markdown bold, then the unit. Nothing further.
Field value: **150** V
